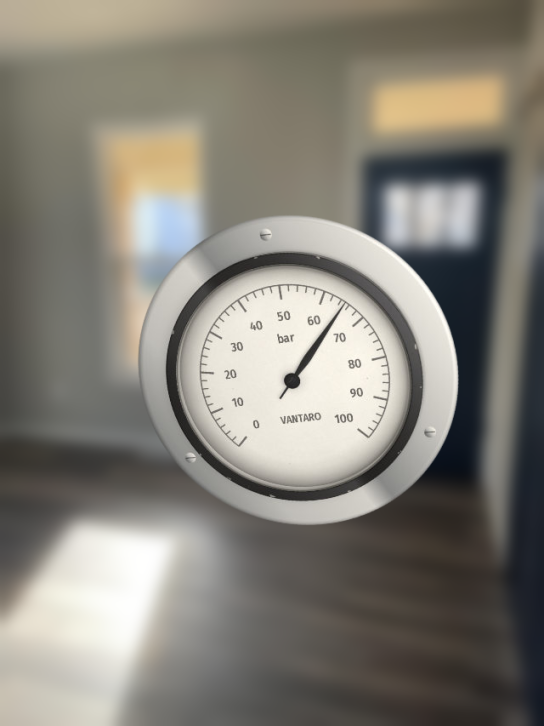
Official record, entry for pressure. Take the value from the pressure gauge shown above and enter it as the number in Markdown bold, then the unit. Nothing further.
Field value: **65** bar
